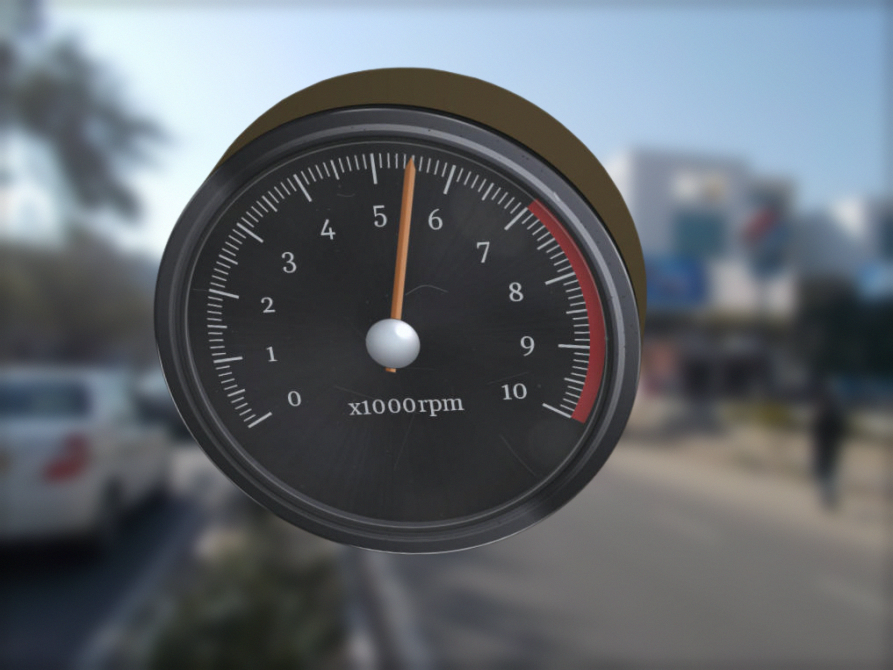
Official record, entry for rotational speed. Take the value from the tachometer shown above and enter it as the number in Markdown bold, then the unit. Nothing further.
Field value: **5500** rpm
